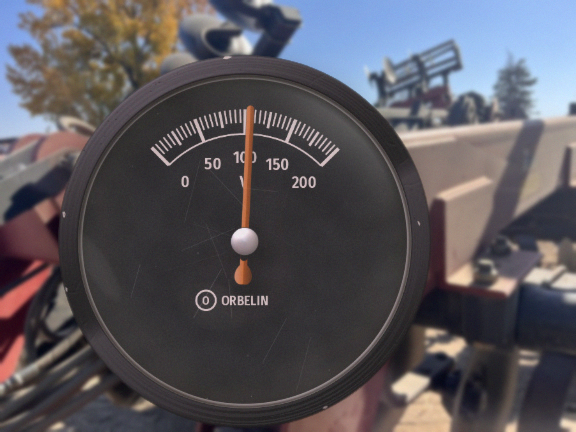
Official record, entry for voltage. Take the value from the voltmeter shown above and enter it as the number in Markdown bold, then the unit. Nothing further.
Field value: **105** V
